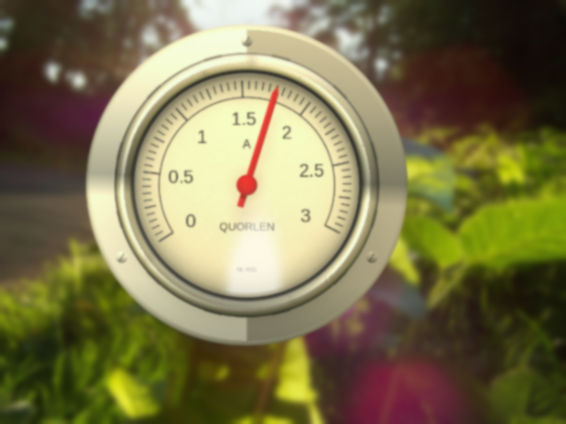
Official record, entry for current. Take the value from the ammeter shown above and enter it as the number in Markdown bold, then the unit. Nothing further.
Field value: **1.75** A
